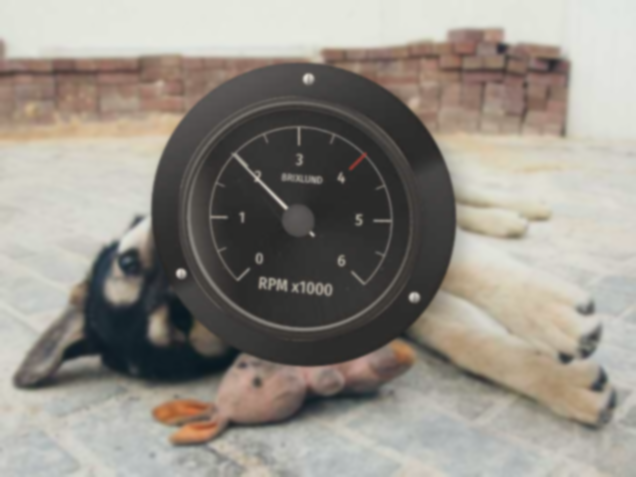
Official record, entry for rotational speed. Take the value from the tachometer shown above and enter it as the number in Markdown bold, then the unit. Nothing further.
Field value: **2000** rpm
